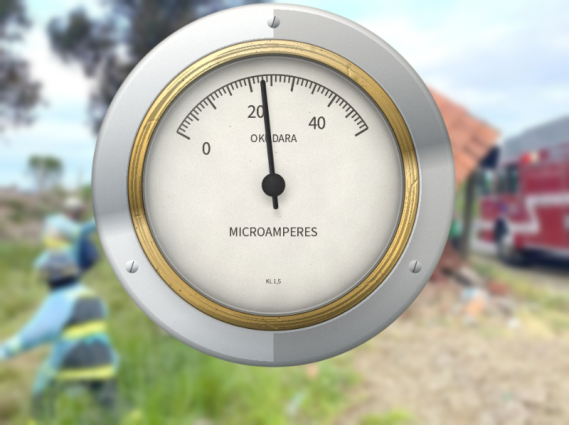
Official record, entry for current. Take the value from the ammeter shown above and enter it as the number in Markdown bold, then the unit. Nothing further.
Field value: **23** µA
